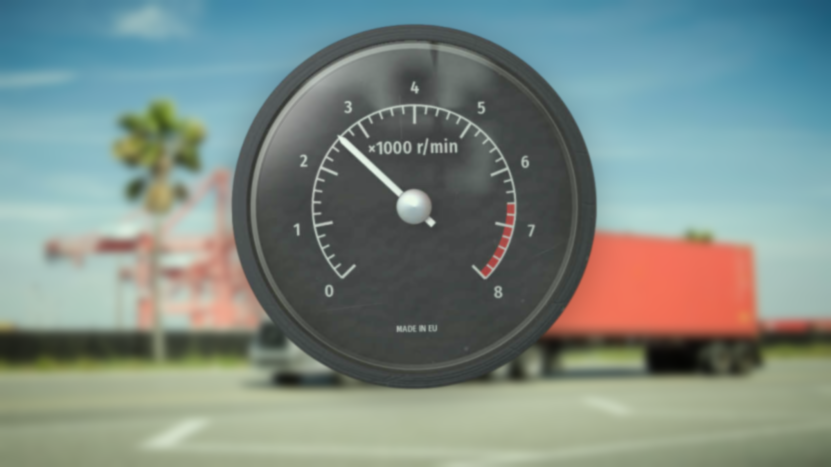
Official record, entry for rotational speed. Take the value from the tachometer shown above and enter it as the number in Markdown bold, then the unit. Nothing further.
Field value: **2600** rpm
